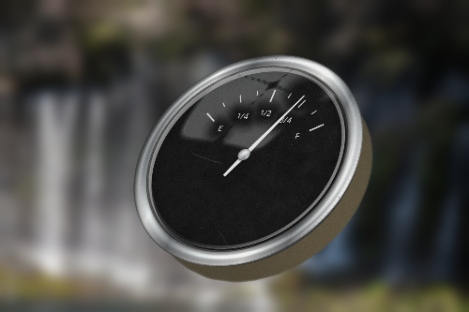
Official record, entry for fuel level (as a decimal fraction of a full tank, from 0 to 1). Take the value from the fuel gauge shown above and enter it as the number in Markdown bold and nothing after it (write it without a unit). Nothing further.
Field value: **0.75**
